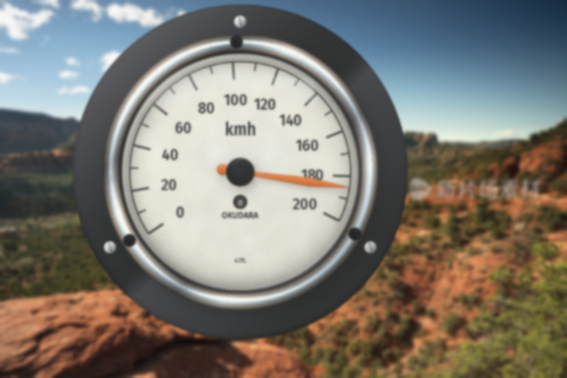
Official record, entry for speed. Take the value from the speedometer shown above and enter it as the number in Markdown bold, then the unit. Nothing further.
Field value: **185** km/h
